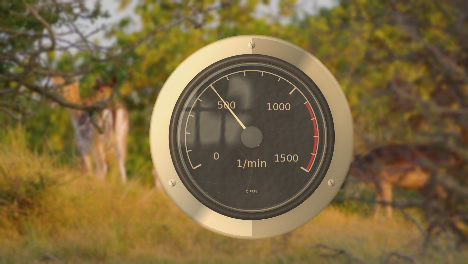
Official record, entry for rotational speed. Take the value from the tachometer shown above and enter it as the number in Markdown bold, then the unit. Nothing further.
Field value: **500** rpm
